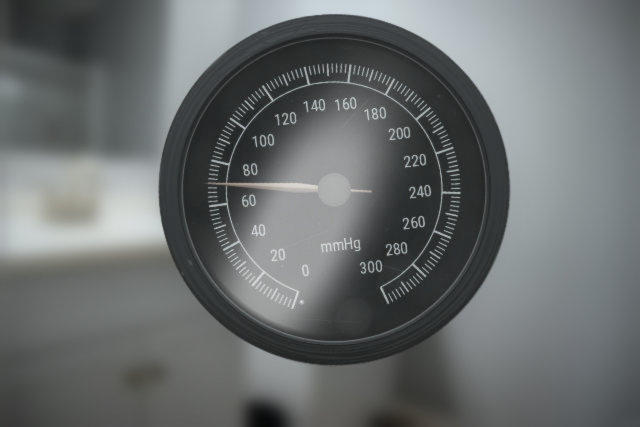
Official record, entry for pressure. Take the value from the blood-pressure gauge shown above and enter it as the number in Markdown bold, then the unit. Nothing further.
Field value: **70** mmHg
